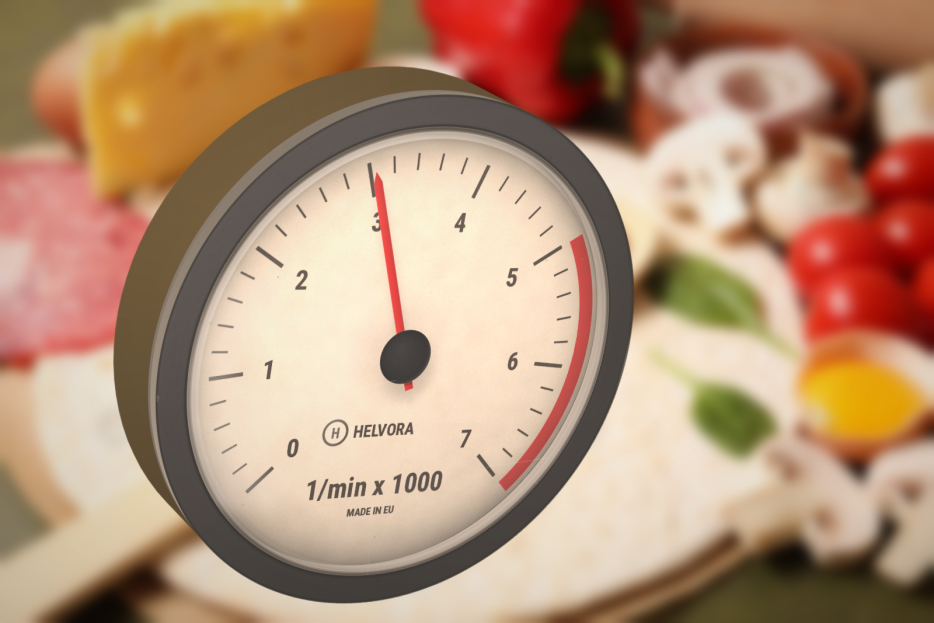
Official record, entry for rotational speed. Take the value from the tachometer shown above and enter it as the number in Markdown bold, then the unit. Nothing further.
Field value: **3000** rpm
